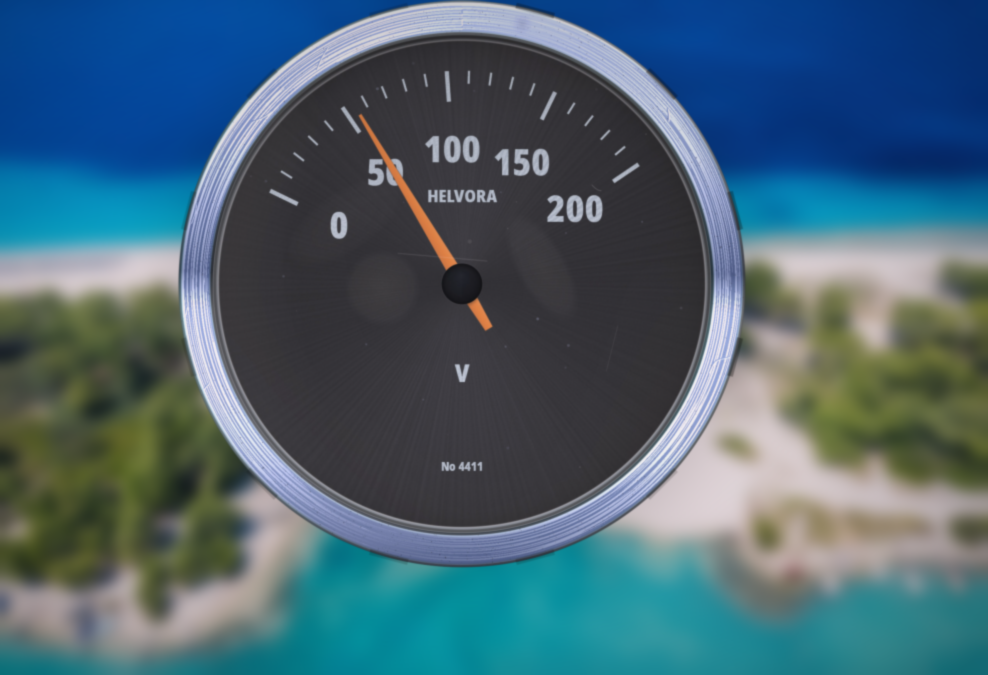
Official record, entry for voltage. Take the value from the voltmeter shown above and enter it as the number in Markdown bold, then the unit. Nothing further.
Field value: **55** V
